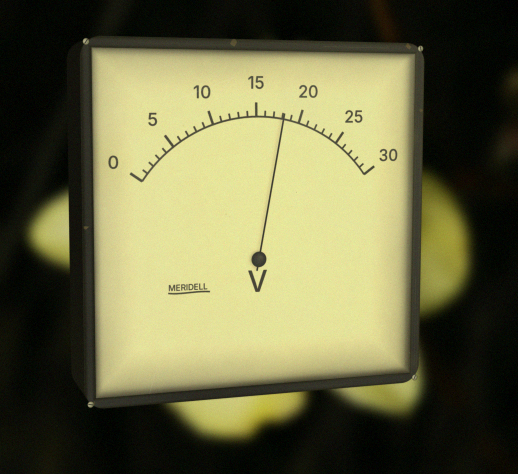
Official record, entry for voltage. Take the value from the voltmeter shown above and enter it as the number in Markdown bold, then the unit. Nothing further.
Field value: **18** V
